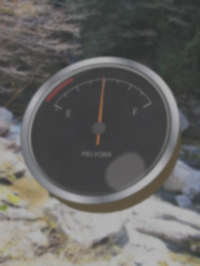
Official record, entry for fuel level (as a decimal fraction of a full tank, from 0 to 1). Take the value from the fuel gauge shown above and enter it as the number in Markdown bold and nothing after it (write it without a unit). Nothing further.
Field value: **0.5**
